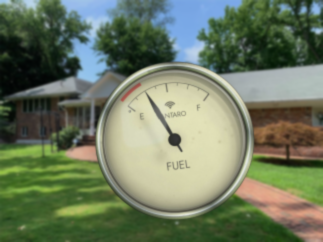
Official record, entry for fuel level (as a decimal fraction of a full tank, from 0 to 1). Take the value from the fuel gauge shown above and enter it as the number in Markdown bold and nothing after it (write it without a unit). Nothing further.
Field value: **0.25**
